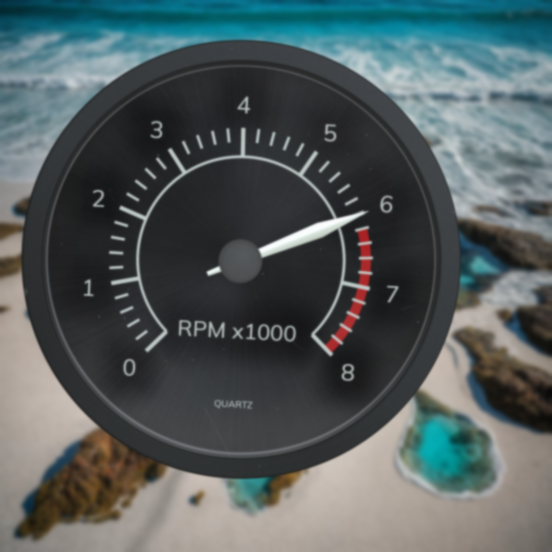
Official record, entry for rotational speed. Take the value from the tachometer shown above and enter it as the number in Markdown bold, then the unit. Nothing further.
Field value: **6000** rpm
